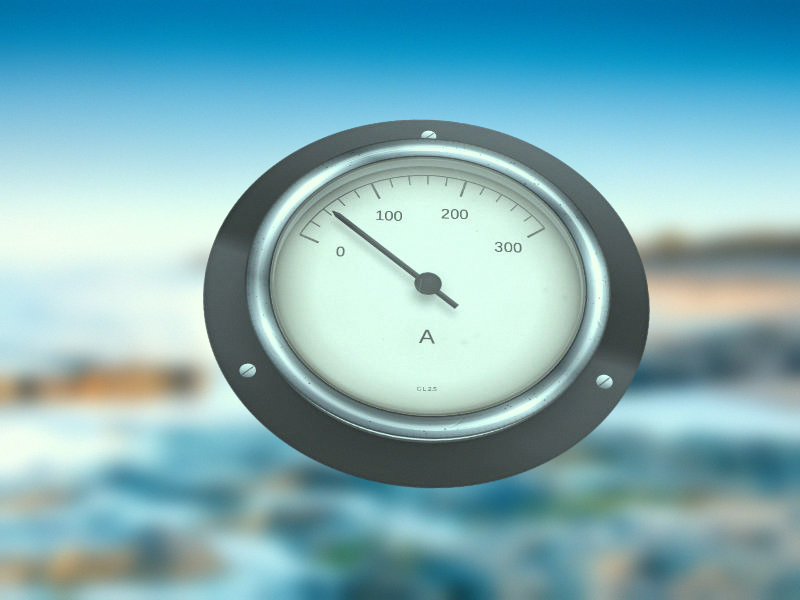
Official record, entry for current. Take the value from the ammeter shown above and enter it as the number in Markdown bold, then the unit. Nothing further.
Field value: **40** A
